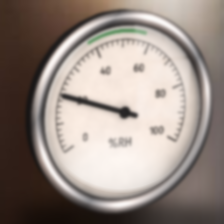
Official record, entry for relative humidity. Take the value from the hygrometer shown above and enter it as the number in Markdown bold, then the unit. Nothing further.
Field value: **20** %
